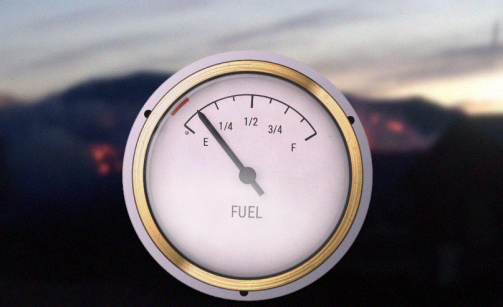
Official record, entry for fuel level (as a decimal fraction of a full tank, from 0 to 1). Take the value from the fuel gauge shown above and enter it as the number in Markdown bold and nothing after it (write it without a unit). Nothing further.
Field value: **0.125**
